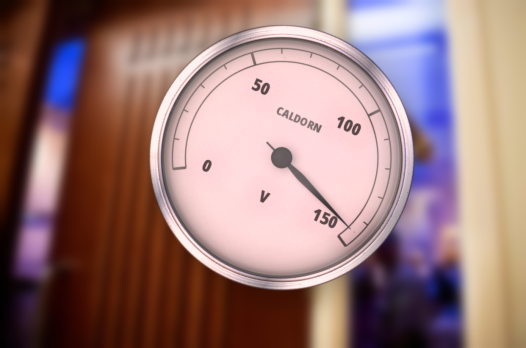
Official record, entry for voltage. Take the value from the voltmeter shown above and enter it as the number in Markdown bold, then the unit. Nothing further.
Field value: **145** V
